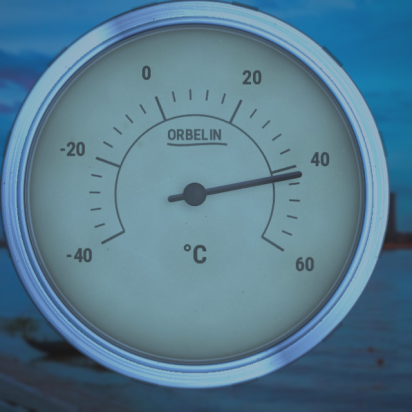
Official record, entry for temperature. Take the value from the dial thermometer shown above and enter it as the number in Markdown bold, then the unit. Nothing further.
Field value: **42** °C
